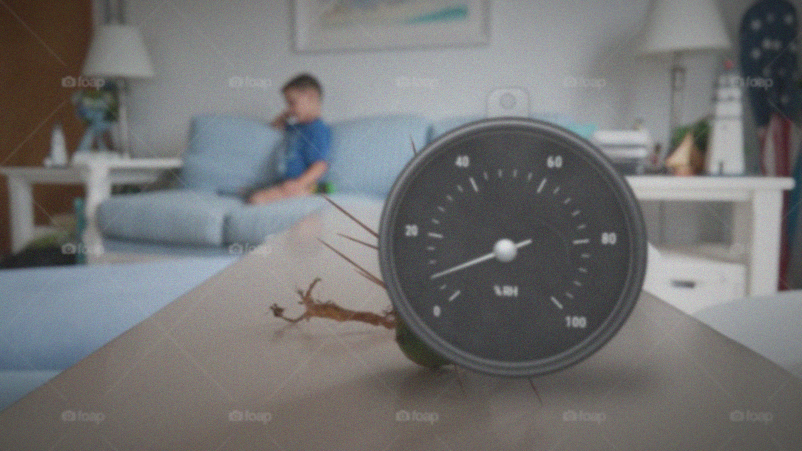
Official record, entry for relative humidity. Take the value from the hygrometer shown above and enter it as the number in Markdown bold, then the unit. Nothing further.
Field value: **8** %
